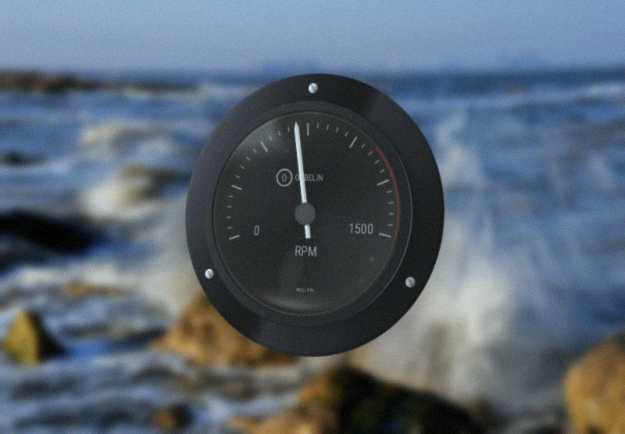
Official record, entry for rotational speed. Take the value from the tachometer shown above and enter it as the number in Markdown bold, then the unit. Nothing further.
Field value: **700** rpm
